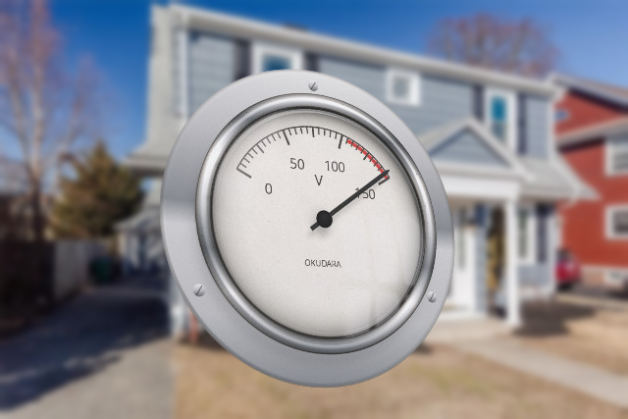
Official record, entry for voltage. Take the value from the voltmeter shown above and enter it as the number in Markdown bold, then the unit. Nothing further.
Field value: **145** V
